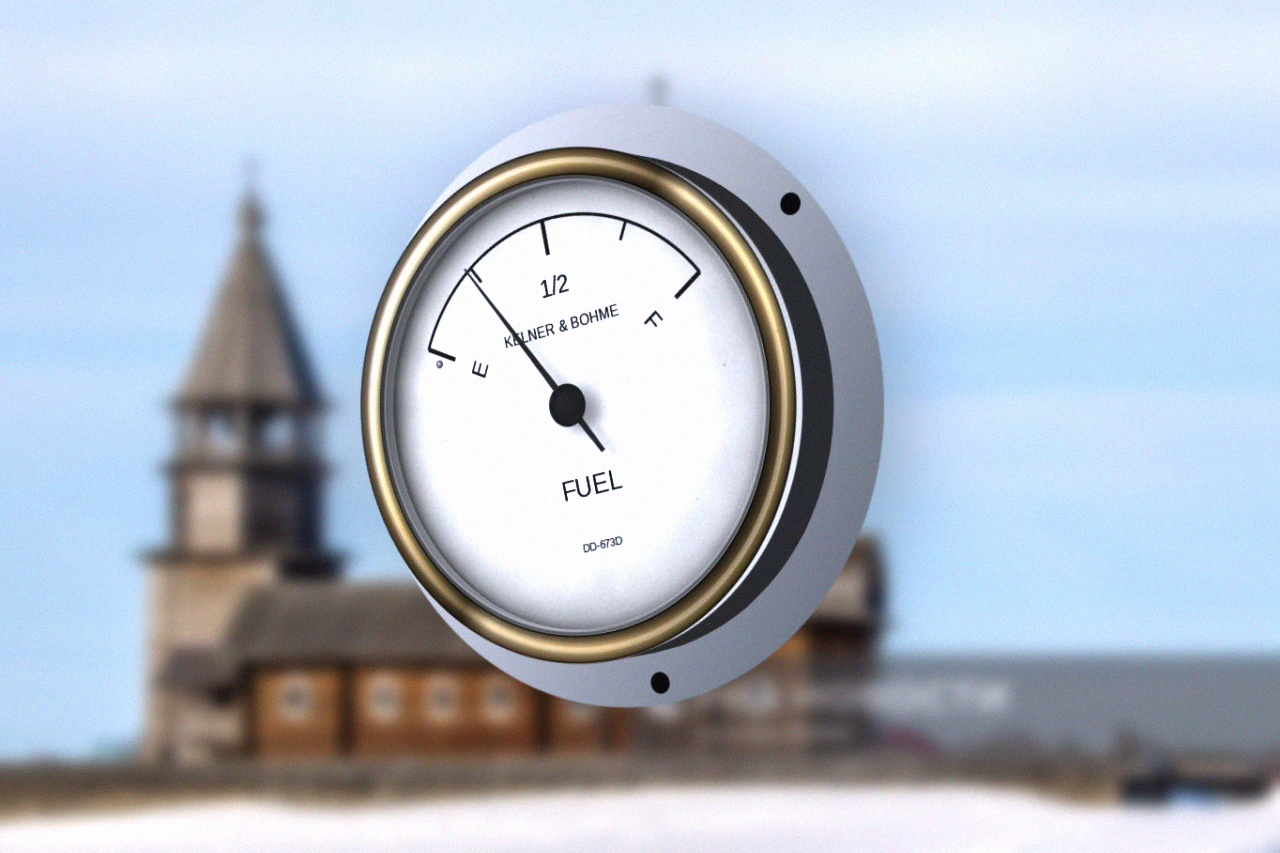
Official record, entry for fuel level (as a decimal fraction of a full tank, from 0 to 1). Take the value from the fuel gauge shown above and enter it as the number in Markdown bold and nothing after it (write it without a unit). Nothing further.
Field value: **0.25**
